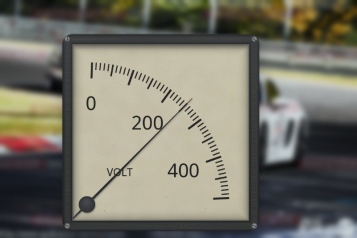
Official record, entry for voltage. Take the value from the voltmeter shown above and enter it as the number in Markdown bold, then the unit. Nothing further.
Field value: **250** V
